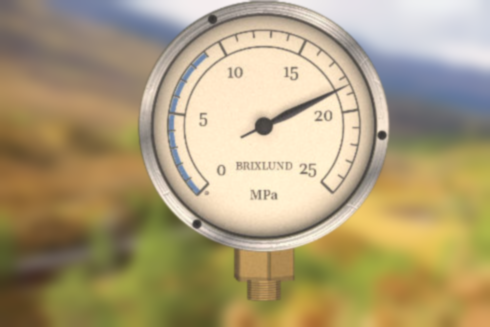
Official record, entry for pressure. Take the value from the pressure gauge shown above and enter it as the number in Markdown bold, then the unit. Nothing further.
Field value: **18.5** MPa
